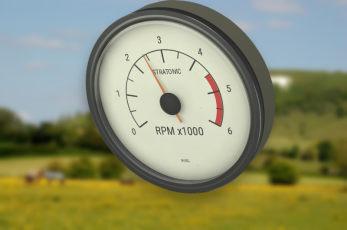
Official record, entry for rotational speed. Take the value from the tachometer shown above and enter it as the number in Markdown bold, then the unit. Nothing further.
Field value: **2500** rpm
